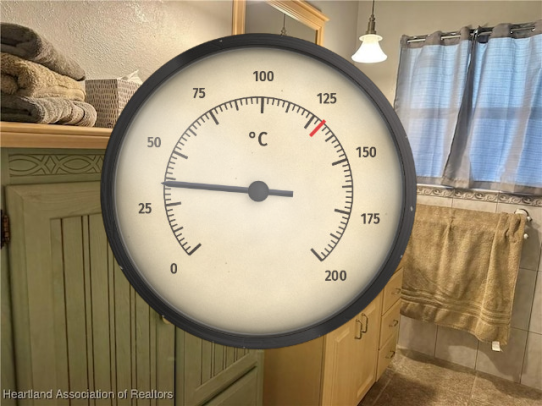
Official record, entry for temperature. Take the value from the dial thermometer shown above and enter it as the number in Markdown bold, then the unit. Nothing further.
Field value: **35** °C
